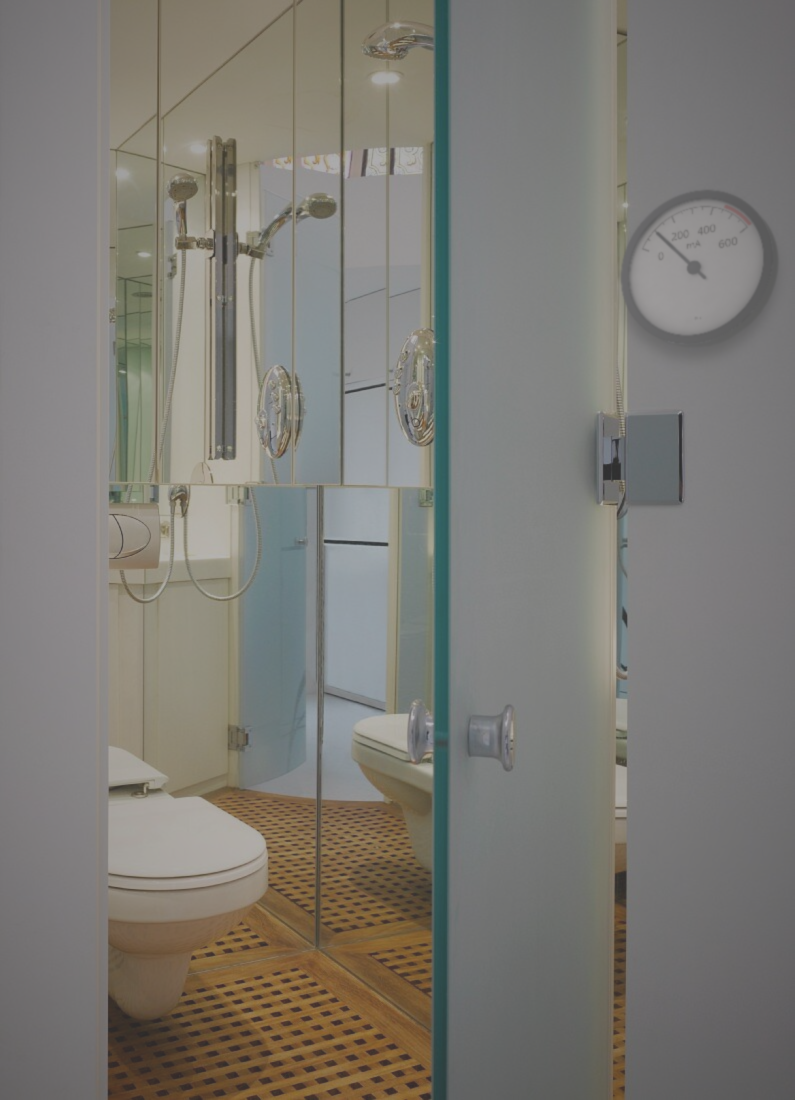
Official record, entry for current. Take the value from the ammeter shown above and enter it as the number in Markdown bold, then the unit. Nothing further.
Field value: **100** mA
